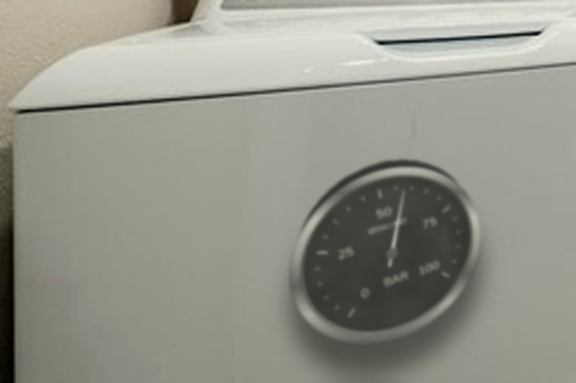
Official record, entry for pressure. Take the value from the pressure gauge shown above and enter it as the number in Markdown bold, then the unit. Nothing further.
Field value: **57.5** bar
